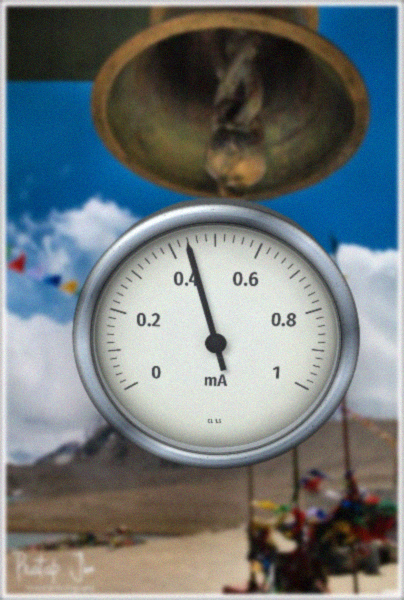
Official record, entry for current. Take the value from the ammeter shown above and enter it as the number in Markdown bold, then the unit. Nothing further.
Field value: **0.44** mA
